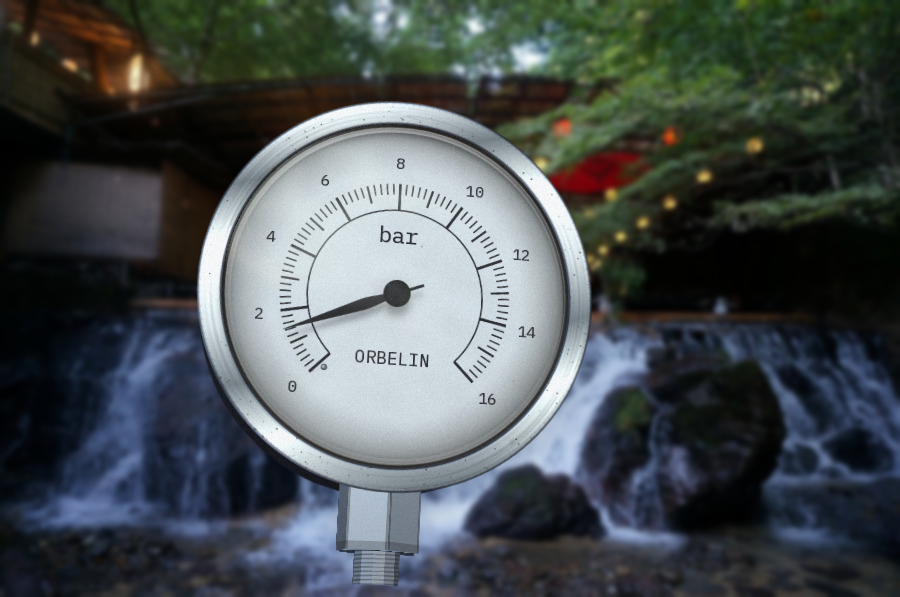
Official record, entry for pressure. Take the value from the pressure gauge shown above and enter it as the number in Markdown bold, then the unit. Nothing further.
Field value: **1.4** bar
